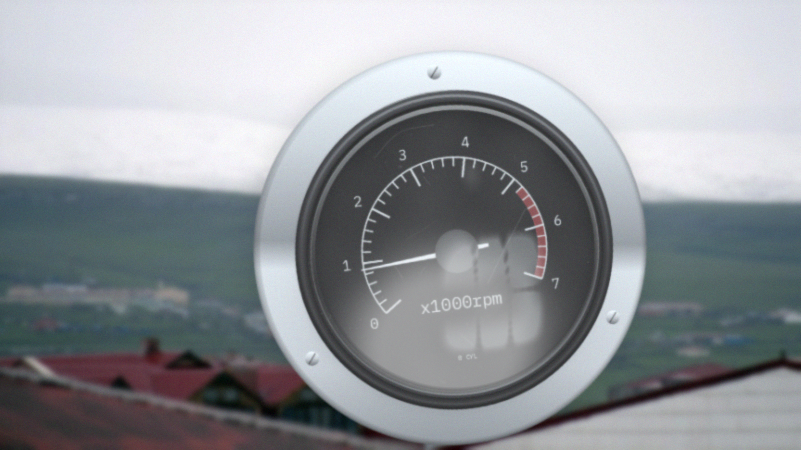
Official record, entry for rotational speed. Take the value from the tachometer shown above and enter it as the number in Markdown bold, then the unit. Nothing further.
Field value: **900** rpm
